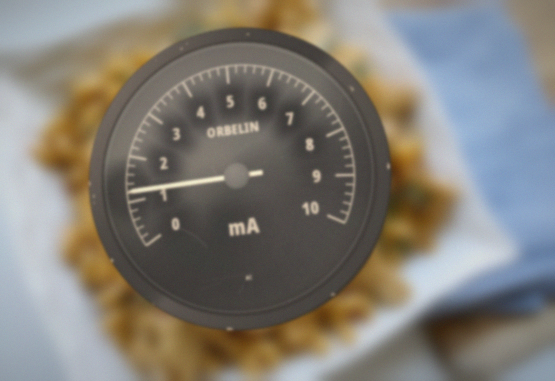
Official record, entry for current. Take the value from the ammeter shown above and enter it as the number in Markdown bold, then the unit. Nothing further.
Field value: **1.2** mA
